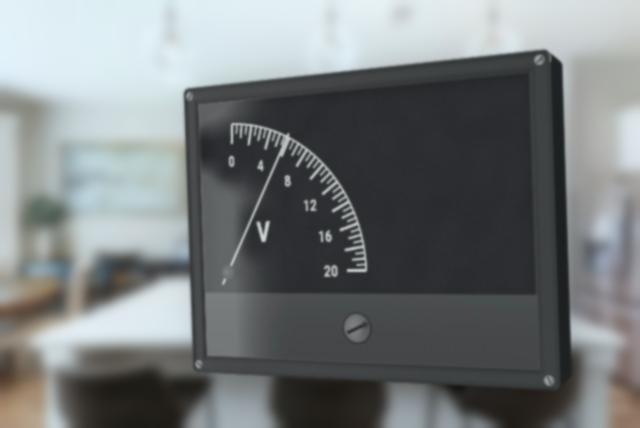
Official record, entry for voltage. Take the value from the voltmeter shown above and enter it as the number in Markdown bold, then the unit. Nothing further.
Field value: **6** V
